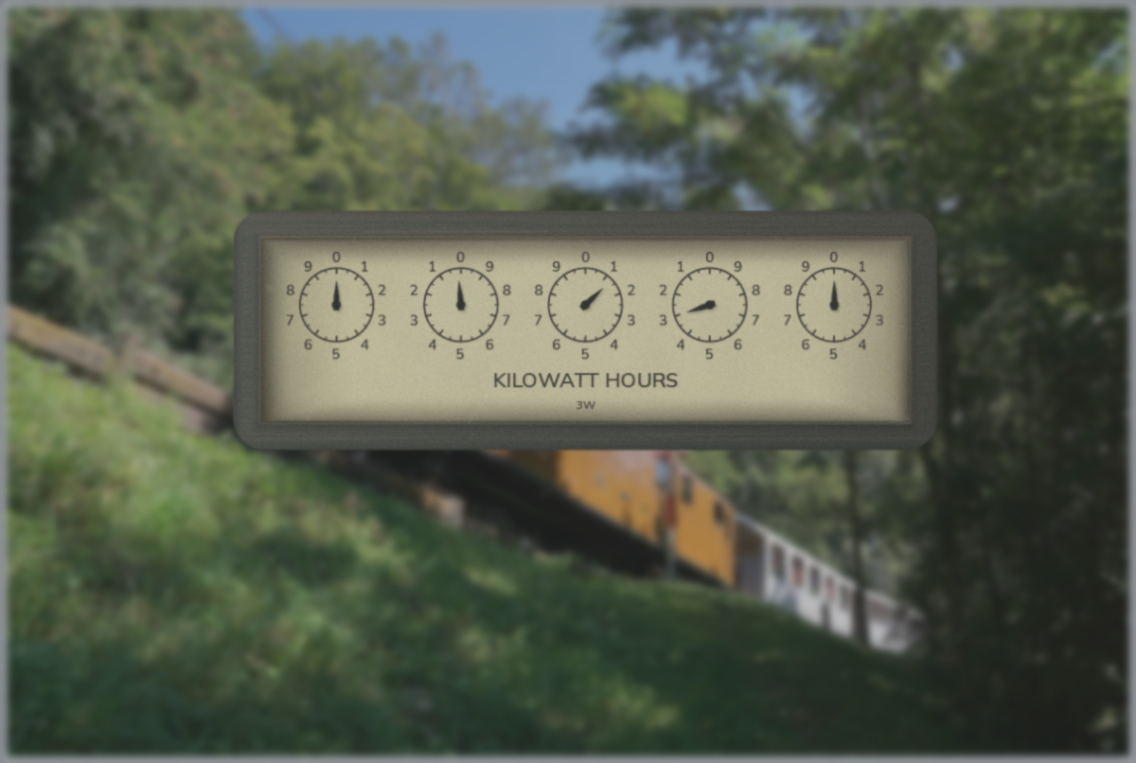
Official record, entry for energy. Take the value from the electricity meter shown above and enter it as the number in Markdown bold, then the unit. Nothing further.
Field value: **130** kWh
